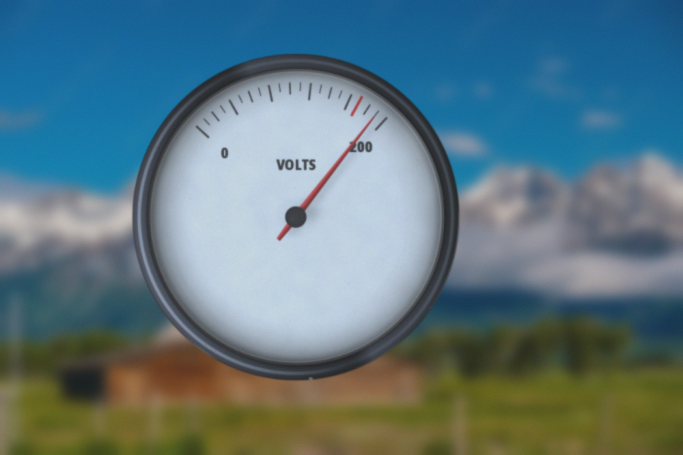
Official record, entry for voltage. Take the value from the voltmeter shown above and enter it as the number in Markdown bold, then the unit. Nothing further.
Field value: **190** V
